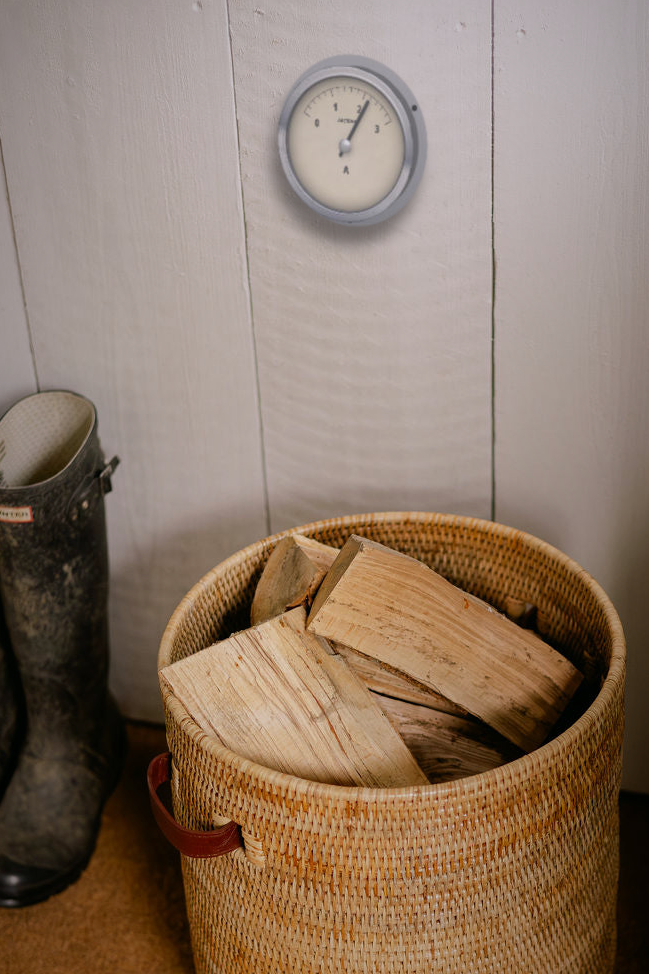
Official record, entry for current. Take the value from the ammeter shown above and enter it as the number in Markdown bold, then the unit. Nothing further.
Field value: **2.2** A
